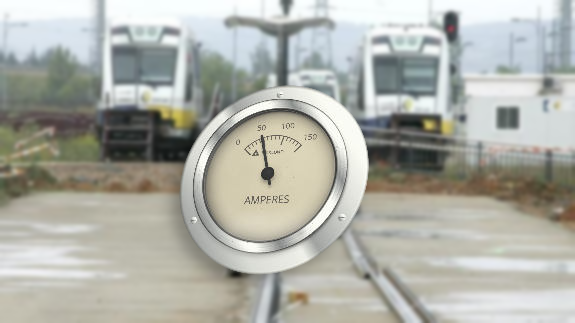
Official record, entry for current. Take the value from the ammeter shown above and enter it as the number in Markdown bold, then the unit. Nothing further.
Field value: **50** A
